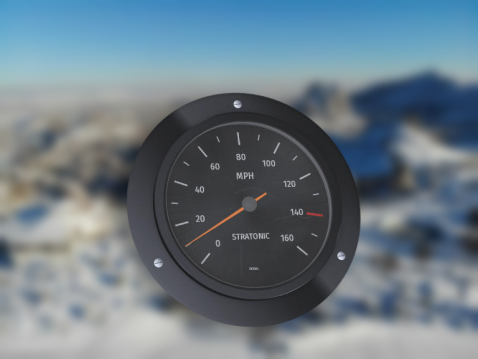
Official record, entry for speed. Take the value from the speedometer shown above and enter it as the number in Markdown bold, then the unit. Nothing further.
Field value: **10** mph
